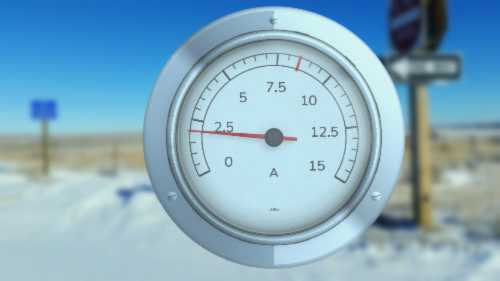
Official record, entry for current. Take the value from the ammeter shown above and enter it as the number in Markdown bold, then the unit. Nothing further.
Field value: **2** A
